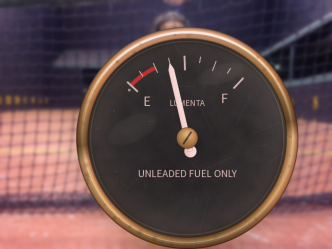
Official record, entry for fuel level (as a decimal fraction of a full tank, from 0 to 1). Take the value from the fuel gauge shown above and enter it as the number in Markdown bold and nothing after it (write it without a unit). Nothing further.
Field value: **0.375**
